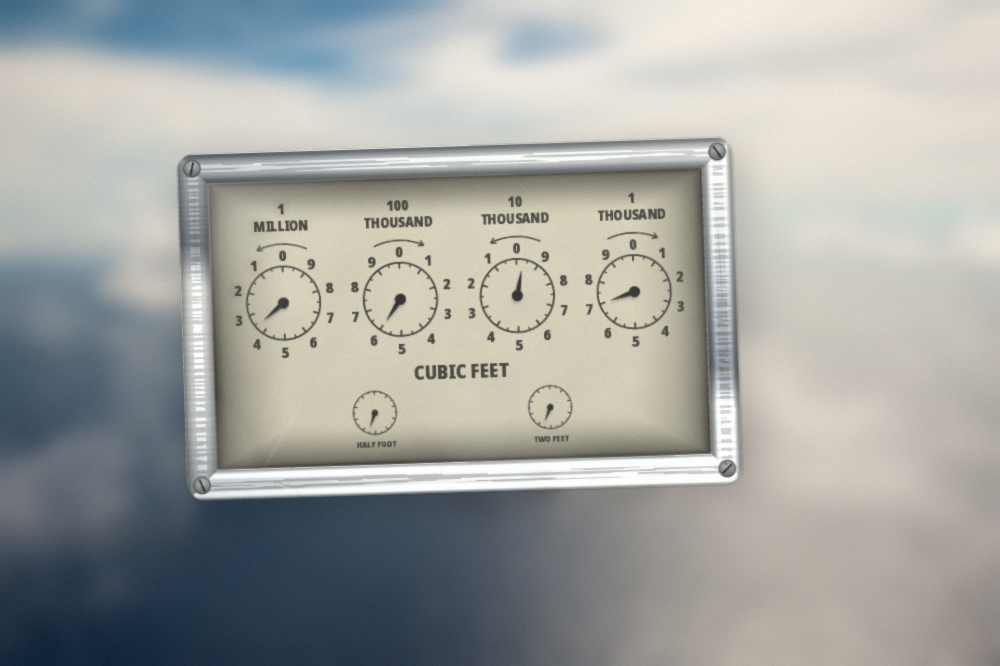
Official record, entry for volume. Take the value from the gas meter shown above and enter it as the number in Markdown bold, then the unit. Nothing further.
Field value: **359700** ft³
